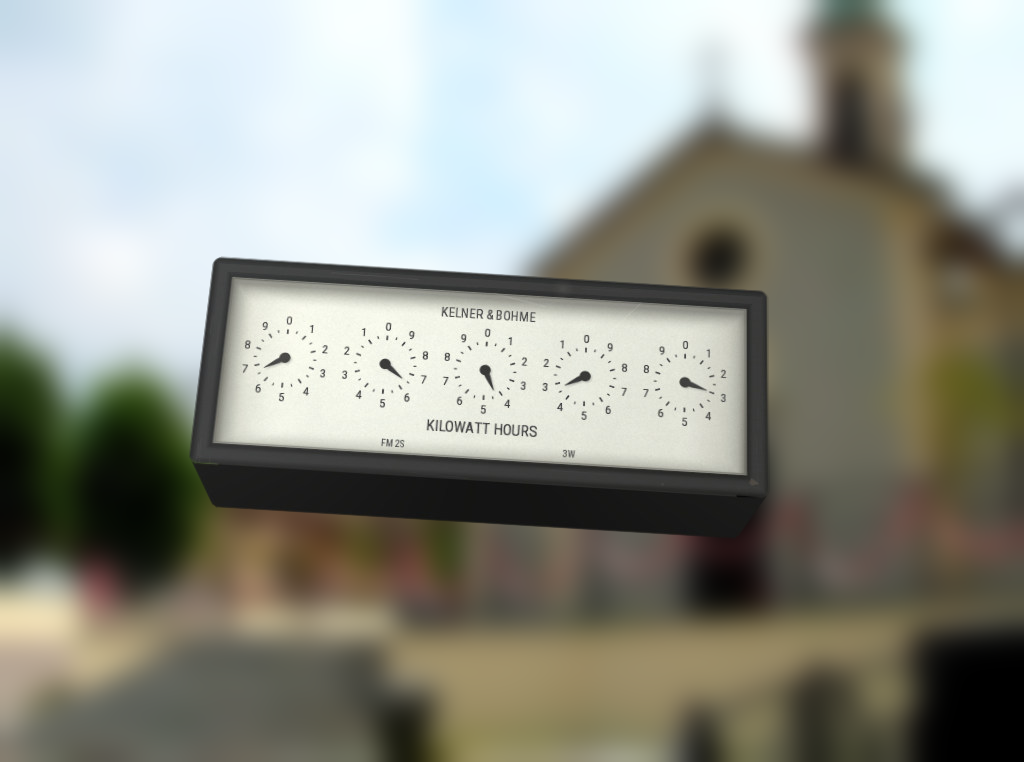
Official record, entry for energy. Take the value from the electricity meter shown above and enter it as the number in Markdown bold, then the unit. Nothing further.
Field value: **66433** kWh
